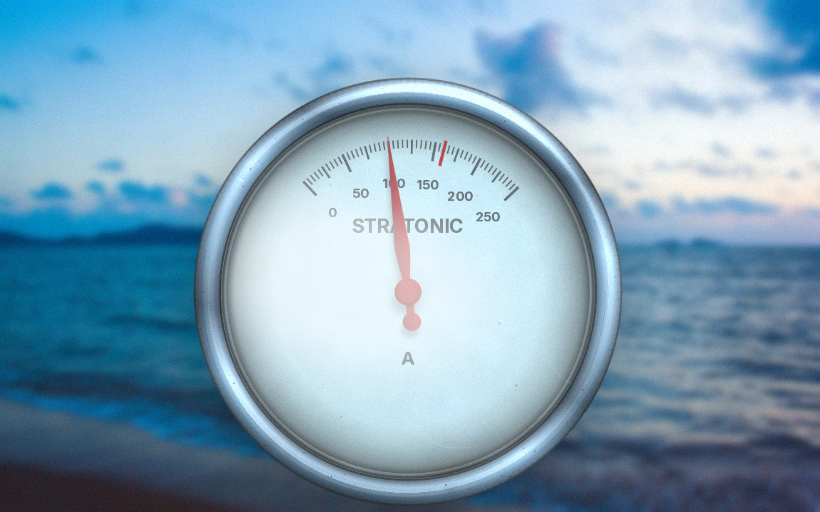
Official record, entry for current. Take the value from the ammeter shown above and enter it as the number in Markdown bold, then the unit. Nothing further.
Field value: **100** A
